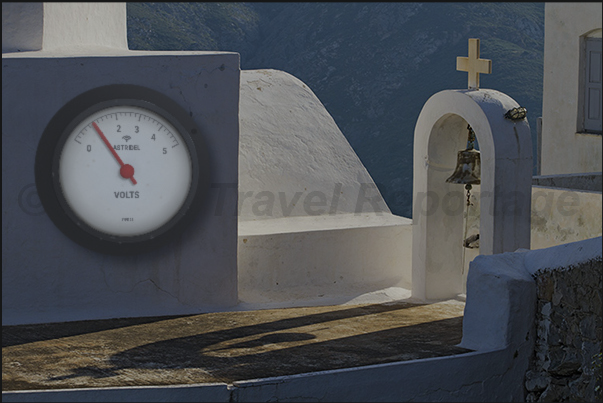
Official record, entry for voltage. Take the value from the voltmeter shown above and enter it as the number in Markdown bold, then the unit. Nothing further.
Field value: **1** V
